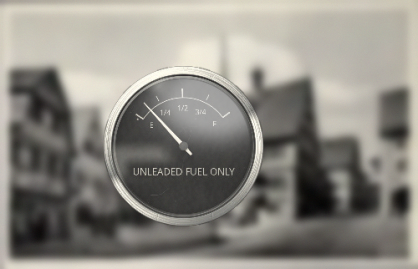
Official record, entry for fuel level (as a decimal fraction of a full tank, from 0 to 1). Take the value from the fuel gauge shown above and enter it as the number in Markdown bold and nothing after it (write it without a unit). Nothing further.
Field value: **0.125**
